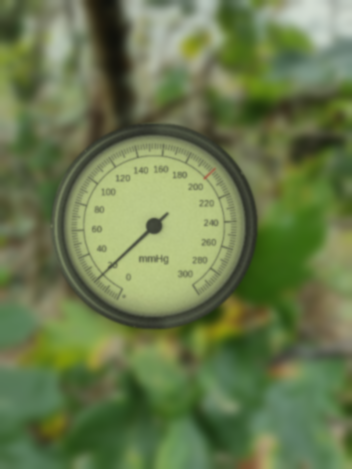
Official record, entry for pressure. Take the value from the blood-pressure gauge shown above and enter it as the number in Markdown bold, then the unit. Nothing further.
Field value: **20** mmHg
